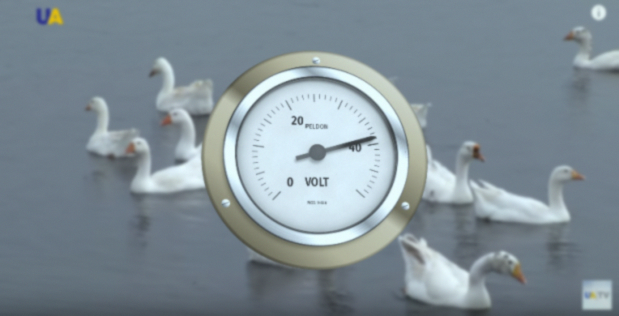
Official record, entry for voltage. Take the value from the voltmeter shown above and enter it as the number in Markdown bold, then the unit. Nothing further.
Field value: **39** V
